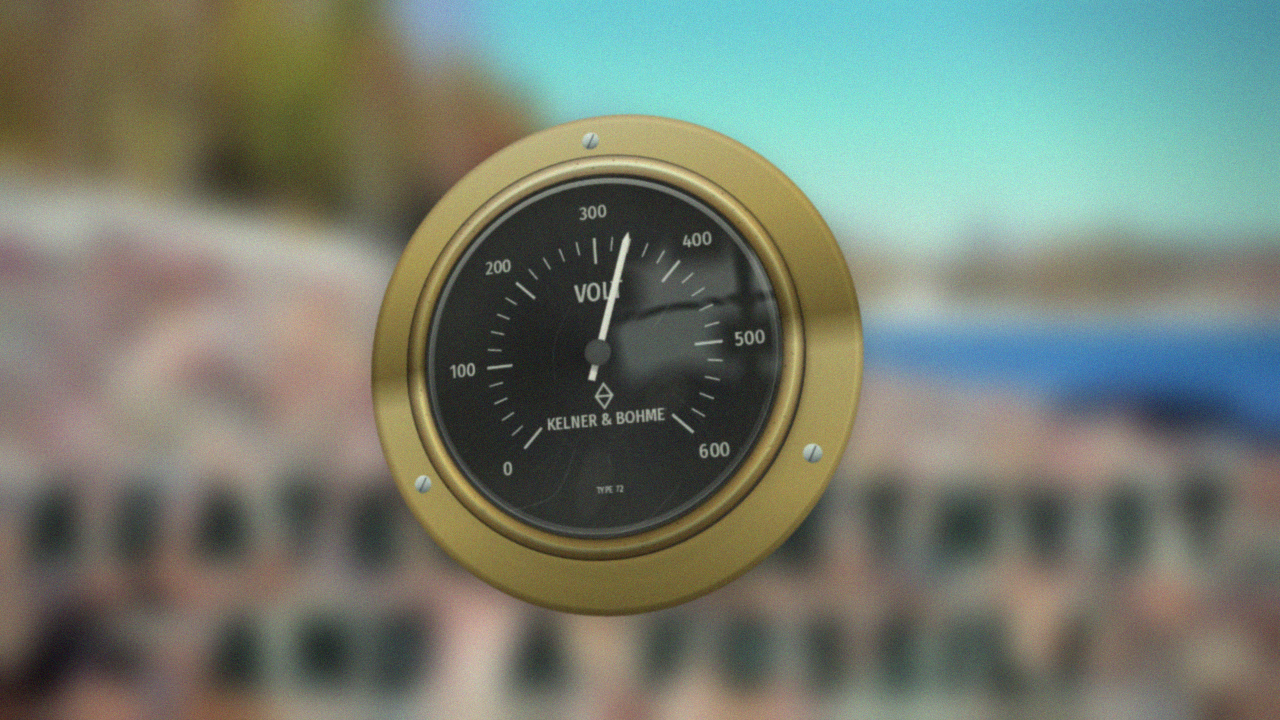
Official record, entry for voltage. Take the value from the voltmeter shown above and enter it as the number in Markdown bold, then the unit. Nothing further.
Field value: **340** V
